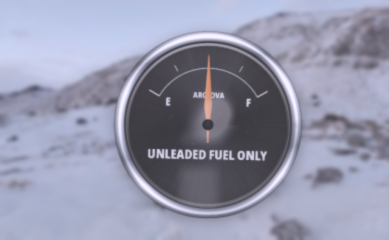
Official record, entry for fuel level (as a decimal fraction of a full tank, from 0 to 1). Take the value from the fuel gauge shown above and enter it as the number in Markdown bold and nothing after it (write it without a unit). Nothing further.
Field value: **0.5**
